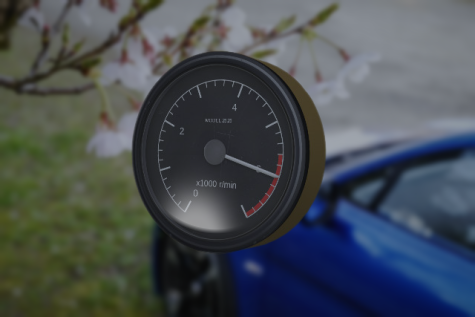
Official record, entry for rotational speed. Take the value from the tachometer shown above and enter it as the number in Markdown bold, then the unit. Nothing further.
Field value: **6000** rpm
